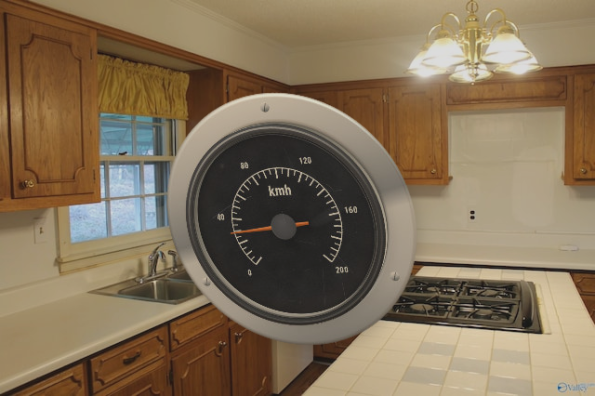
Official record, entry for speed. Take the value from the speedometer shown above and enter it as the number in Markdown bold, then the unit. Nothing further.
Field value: **30** km/h
